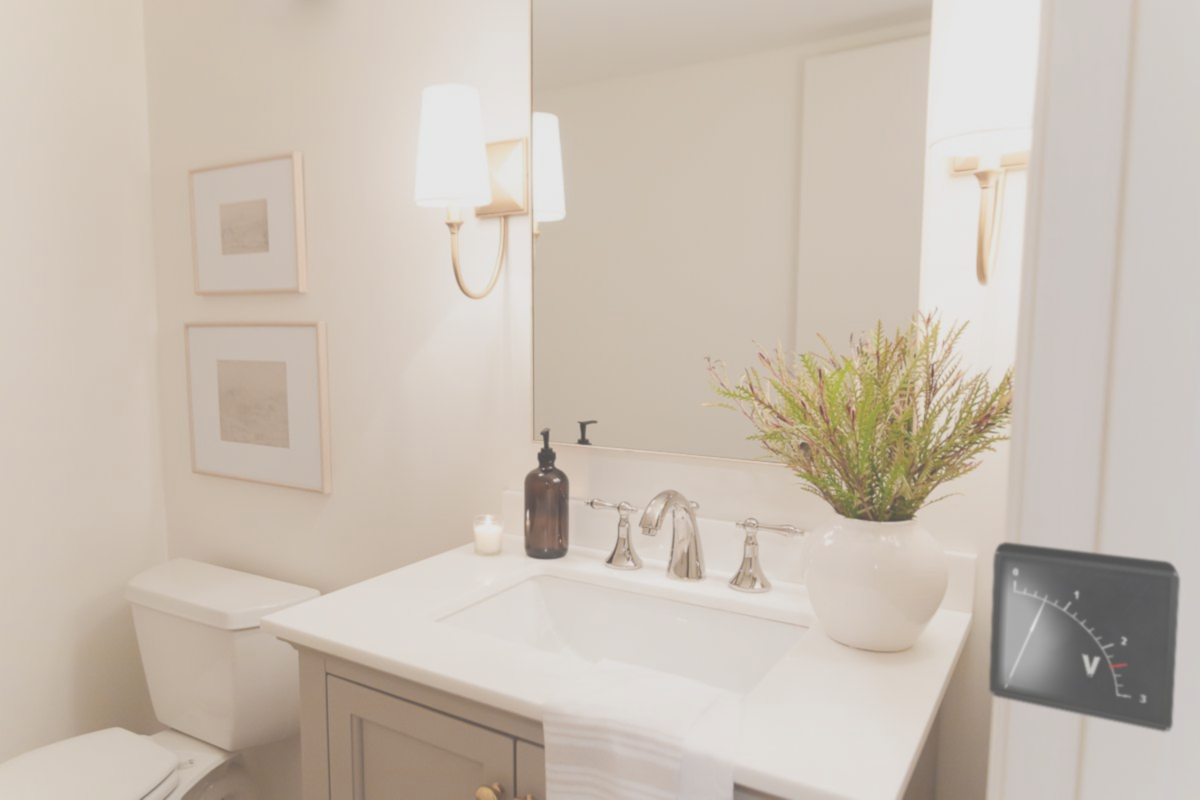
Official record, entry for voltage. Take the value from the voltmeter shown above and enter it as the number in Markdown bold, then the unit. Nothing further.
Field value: **0.6** V
